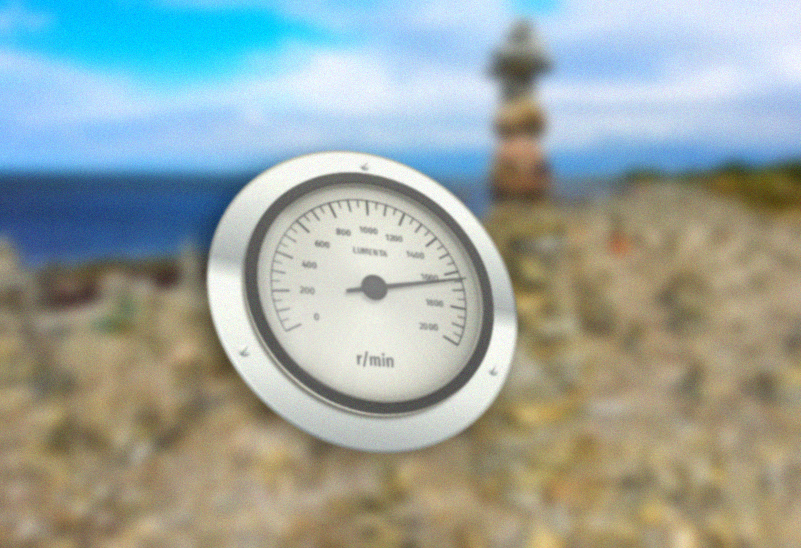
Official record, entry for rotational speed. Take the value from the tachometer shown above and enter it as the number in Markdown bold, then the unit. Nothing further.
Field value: **1650** rpm
